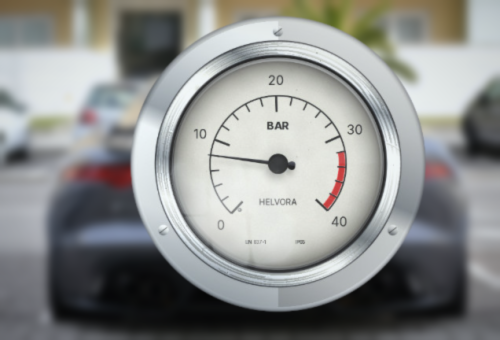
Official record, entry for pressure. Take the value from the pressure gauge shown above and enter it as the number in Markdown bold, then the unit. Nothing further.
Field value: **8** bar
